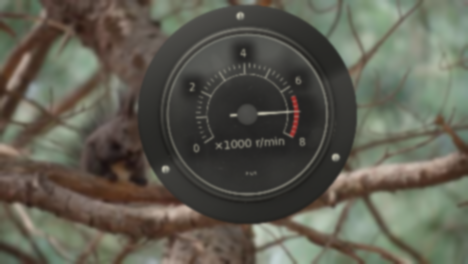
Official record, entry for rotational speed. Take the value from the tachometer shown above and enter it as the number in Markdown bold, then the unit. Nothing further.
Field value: **7000** rpm
